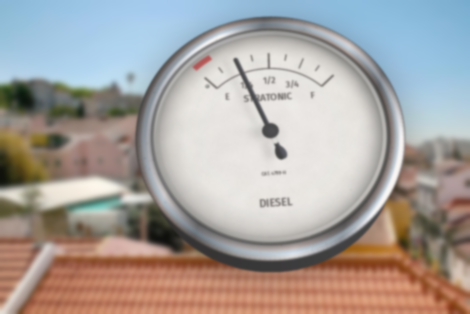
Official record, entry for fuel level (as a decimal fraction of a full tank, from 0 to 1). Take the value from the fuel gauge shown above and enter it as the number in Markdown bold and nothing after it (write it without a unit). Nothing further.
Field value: **0.25**
